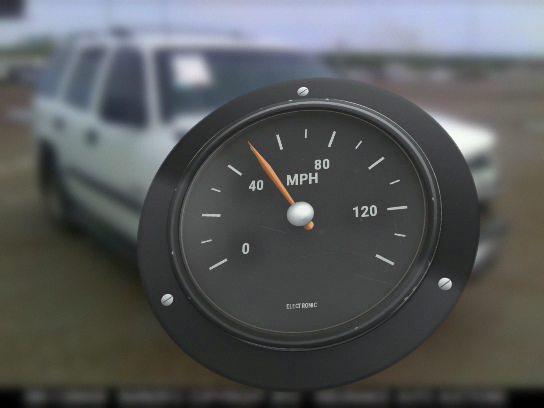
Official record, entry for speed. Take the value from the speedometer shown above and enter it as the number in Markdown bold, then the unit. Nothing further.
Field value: **50** mph
